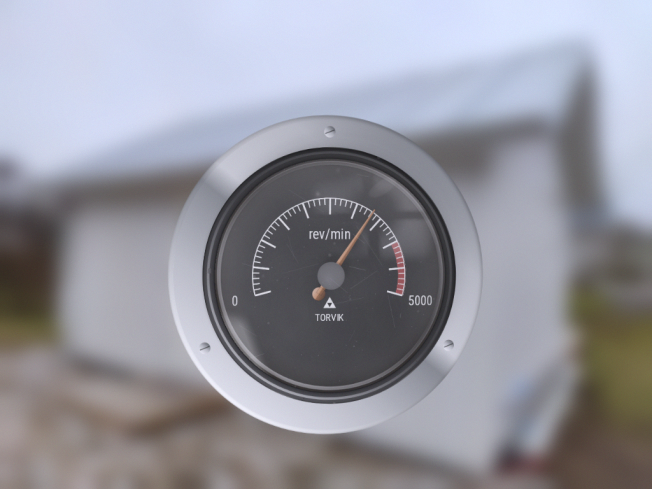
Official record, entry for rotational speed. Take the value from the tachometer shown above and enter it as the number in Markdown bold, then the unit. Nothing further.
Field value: **3300** rpm
